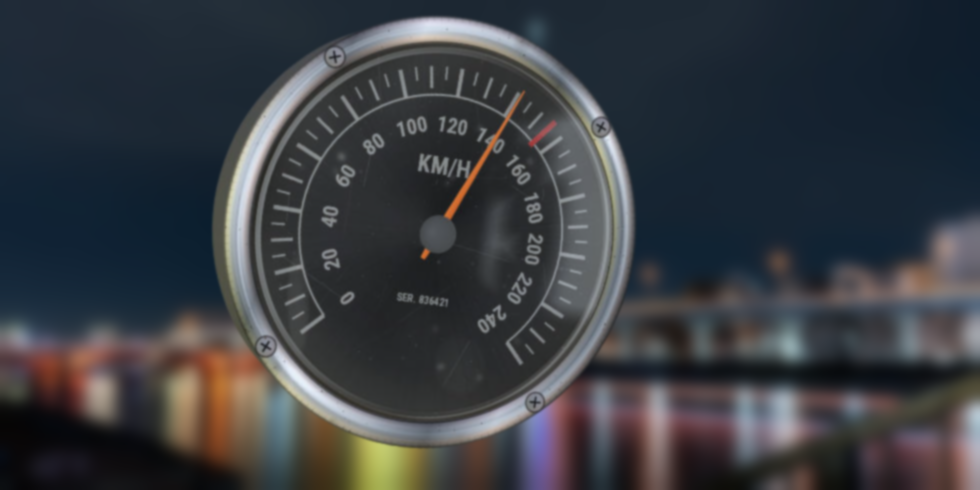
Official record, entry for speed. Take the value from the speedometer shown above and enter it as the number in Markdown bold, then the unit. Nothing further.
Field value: **140** km/h
